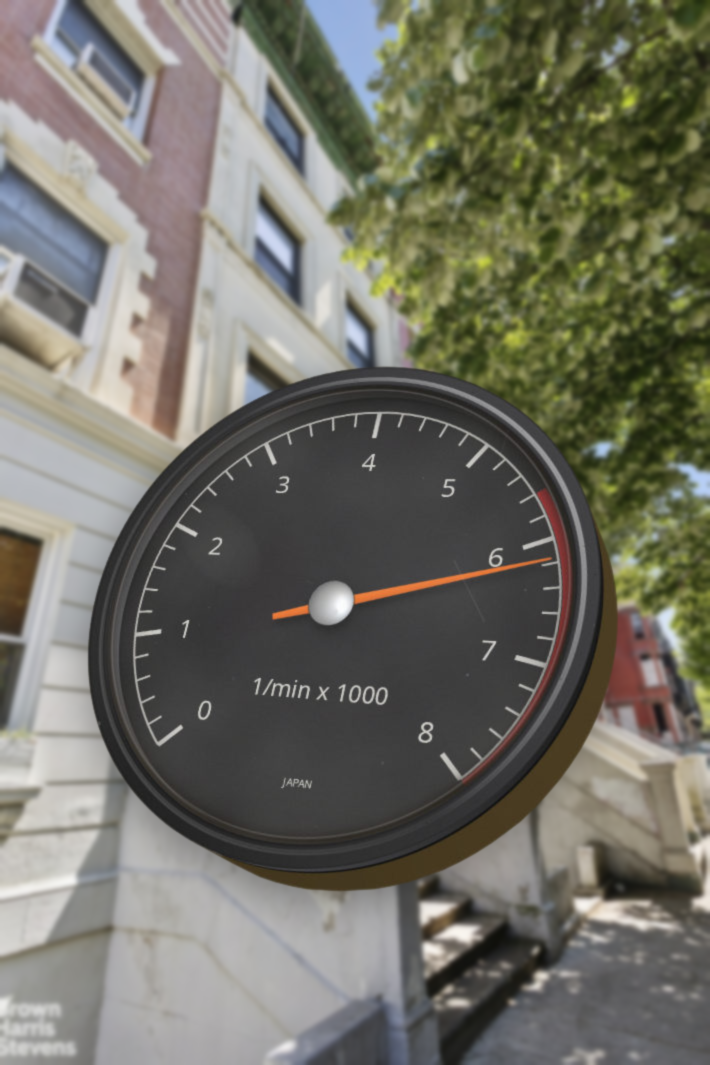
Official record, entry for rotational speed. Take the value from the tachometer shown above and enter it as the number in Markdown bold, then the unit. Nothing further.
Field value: **6200** rpm
